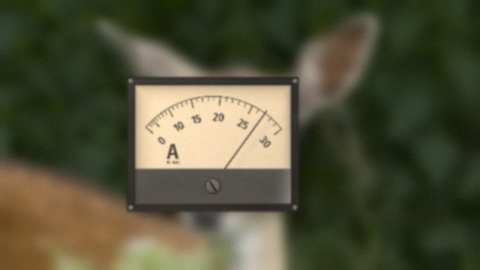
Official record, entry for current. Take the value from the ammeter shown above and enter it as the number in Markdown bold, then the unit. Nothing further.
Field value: **27** A
